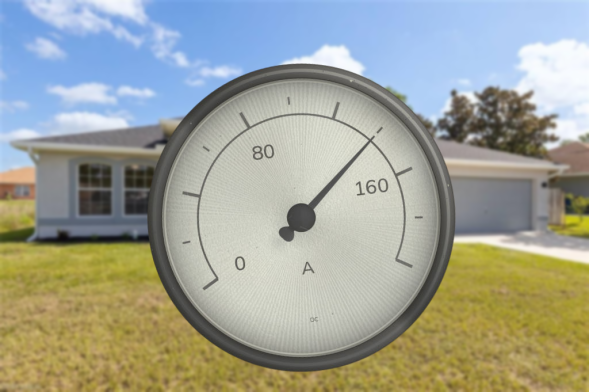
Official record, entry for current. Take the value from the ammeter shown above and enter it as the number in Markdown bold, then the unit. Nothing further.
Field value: **140** A
